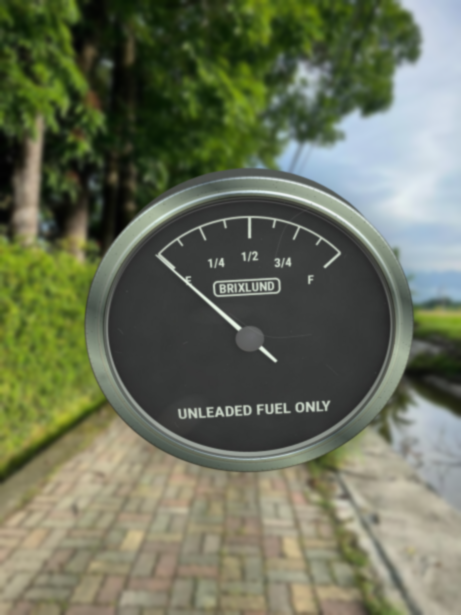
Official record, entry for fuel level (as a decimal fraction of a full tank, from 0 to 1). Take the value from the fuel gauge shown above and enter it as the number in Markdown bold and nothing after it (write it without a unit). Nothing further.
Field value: **0**
